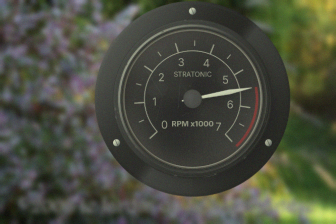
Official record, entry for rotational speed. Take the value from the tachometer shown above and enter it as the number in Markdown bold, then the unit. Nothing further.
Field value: **5500** rpm
